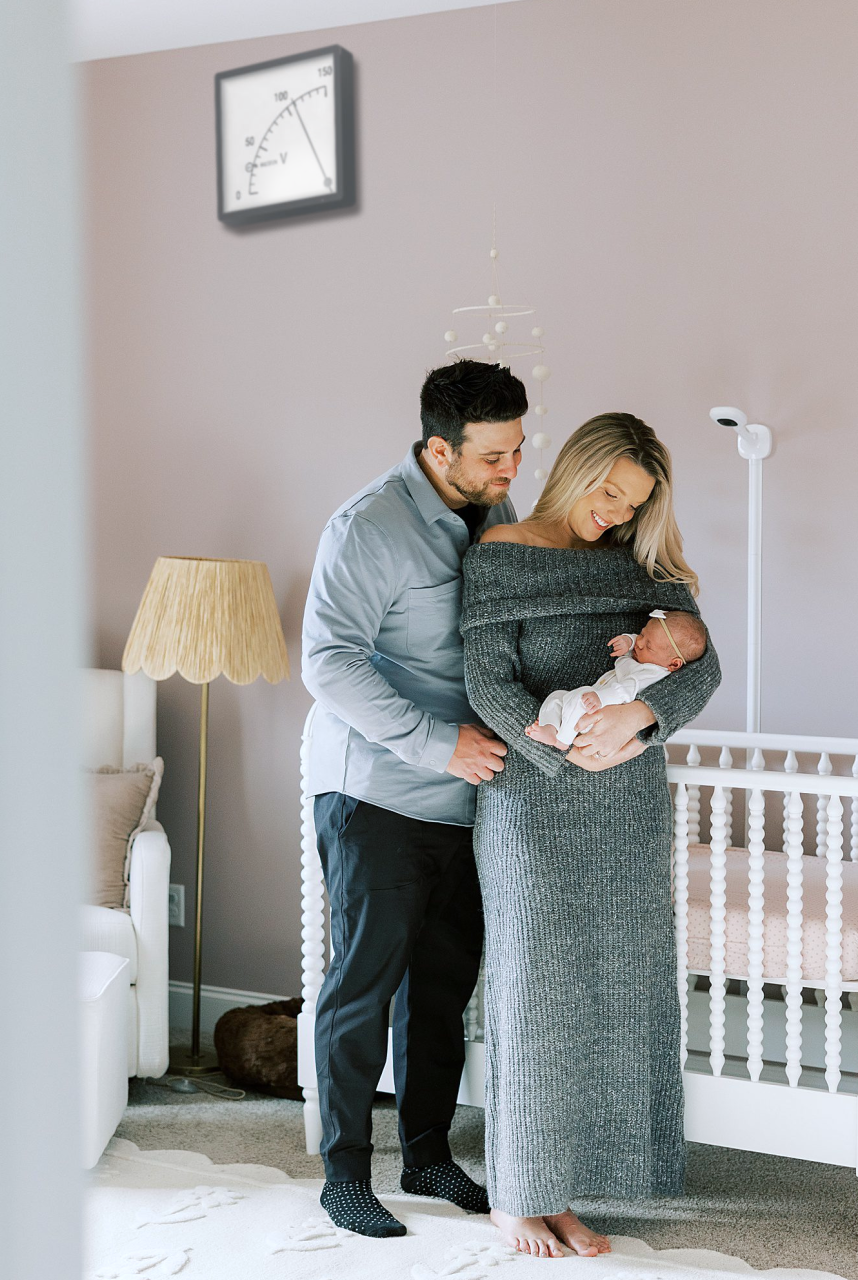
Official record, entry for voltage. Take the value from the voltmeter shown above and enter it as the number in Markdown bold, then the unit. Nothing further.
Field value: **110** V
